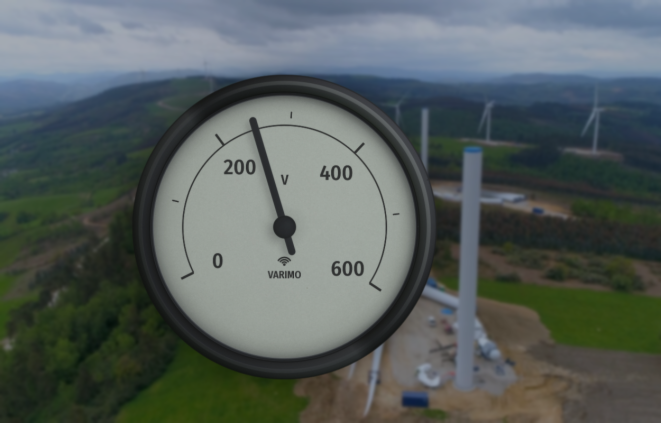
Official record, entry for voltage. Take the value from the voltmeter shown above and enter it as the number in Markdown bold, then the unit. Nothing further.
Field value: **250** V
